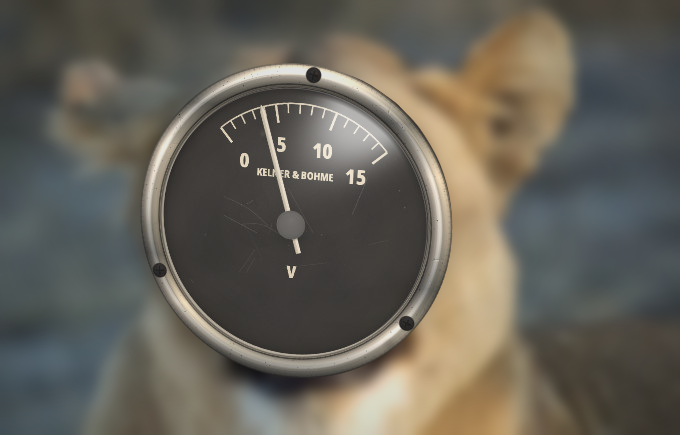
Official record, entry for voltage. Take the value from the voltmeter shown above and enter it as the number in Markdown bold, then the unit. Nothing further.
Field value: **4** V
